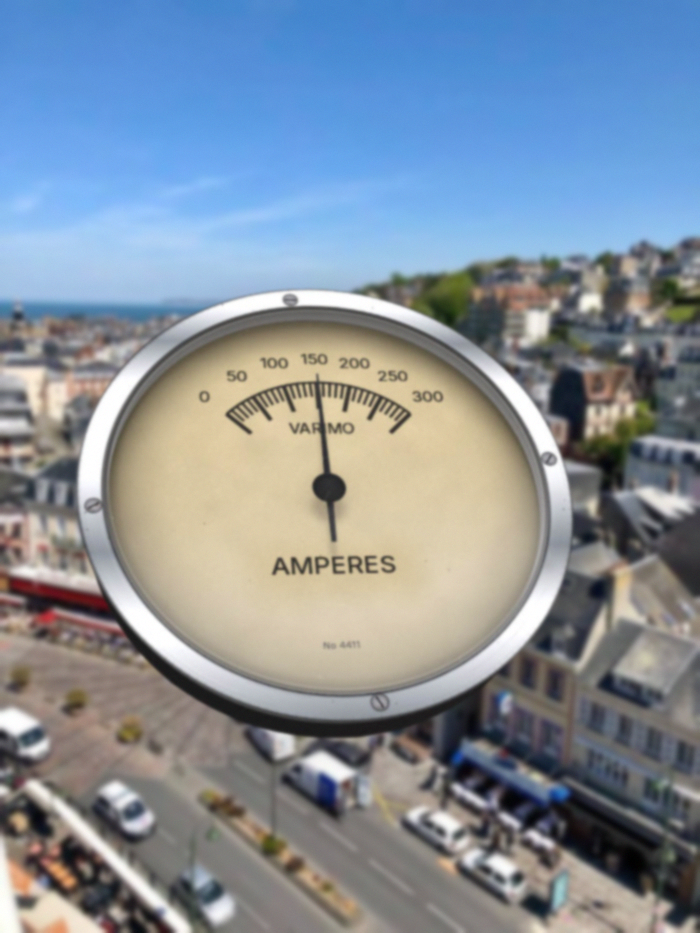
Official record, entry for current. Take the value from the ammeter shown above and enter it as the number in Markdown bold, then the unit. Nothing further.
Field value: **150** A
